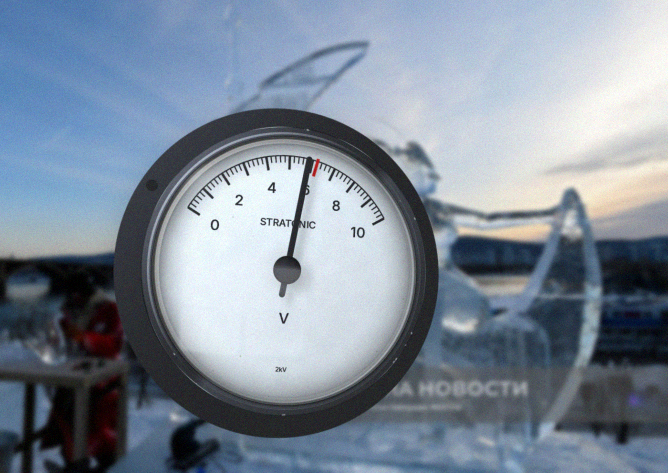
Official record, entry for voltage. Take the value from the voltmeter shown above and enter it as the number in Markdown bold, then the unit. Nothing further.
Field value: **5.8** V
